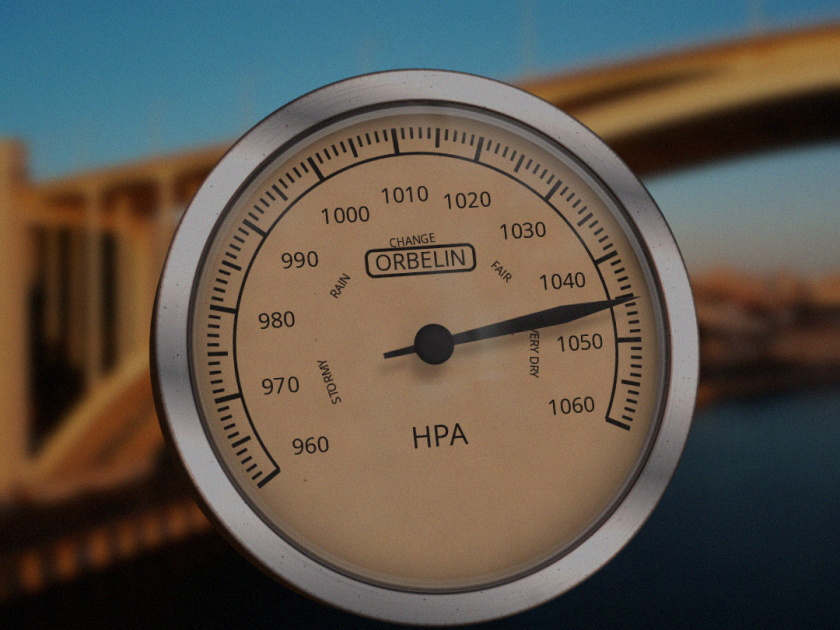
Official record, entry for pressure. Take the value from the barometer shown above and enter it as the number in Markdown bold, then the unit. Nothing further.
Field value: **1045.5** hPa
